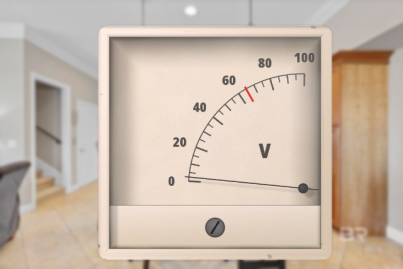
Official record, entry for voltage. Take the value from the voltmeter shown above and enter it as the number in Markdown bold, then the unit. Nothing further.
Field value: **2.5** V
